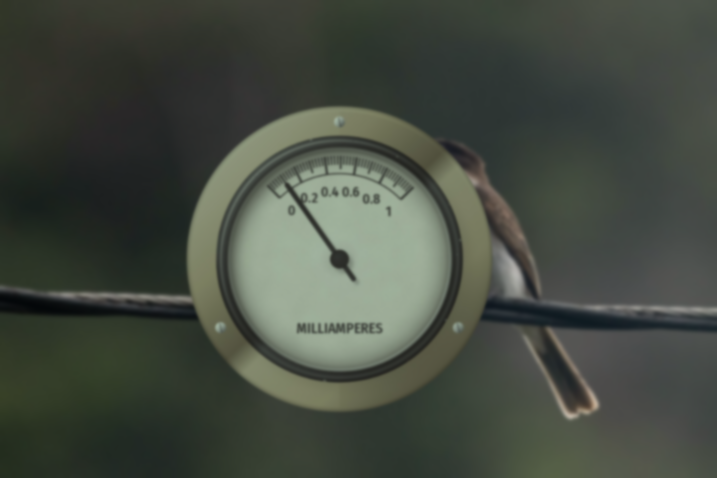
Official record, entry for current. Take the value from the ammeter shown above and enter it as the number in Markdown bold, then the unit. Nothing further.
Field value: **0.1** mA
